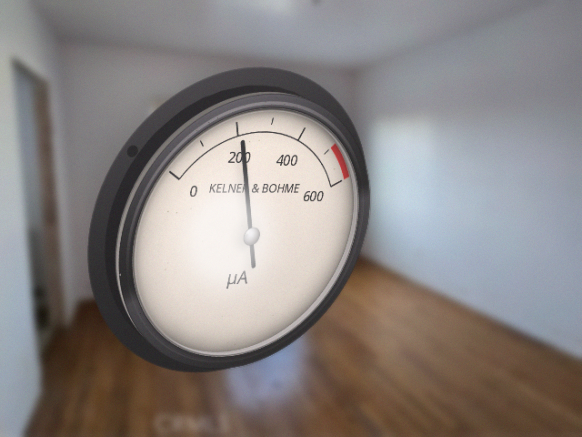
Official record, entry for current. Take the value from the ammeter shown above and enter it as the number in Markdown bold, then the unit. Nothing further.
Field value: **200** µA
